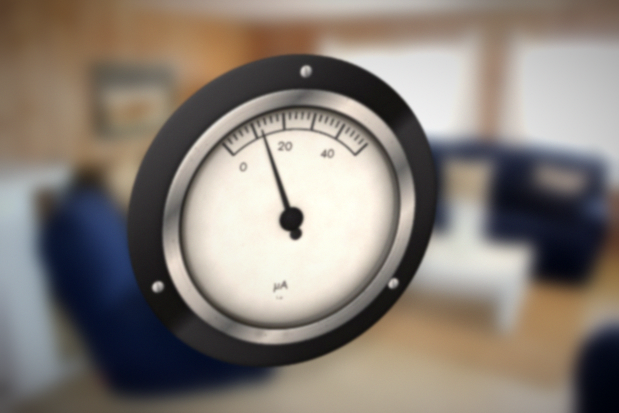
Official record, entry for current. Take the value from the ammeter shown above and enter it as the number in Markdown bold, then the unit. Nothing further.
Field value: **12** µA
